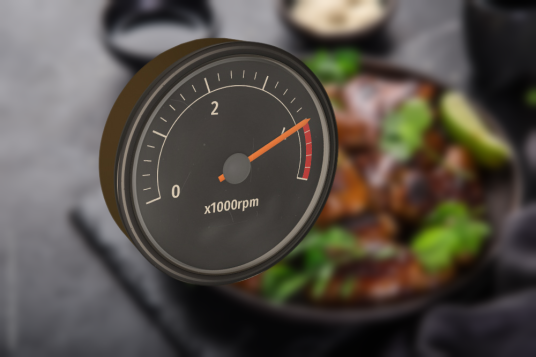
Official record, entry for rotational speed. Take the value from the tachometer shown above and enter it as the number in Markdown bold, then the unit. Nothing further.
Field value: **4000** rpm
